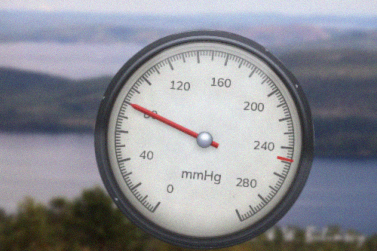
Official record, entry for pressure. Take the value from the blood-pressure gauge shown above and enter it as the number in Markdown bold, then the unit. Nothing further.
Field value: **80** mmHg
